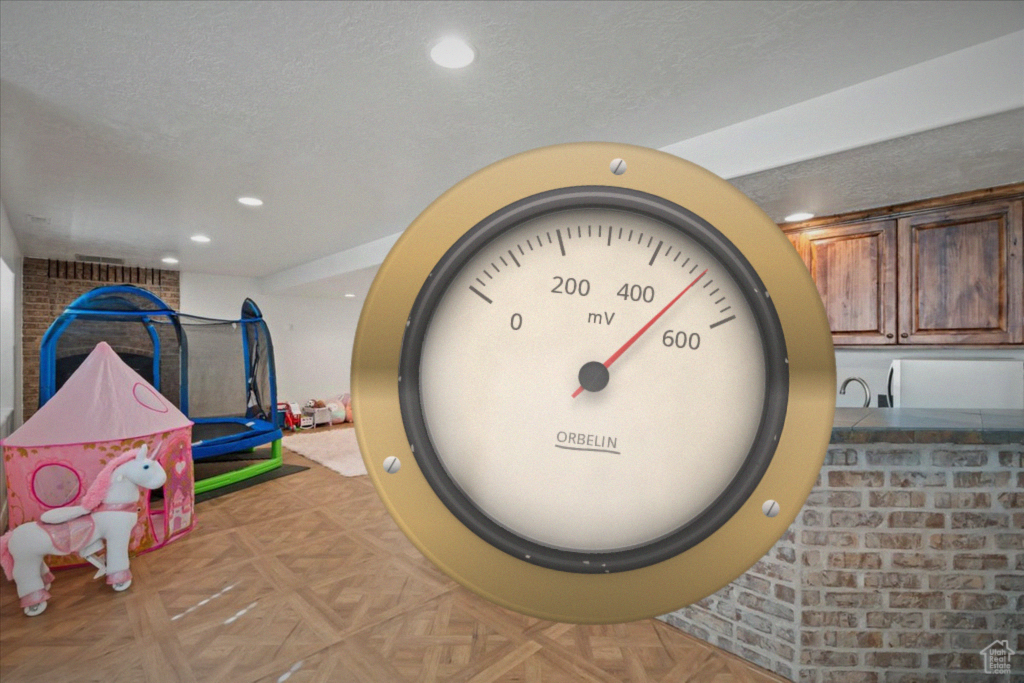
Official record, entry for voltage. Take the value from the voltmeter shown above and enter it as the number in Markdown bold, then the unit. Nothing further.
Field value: **500** mV
